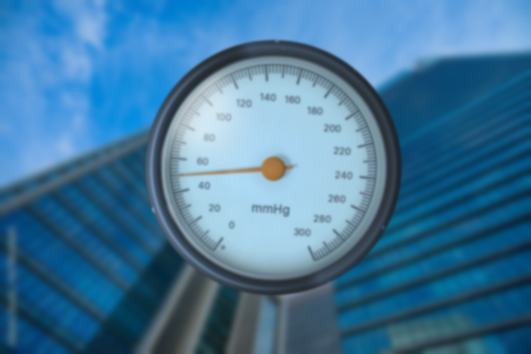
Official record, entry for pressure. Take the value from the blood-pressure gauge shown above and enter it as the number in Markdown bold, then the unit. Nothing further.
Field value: **50** mmHg
